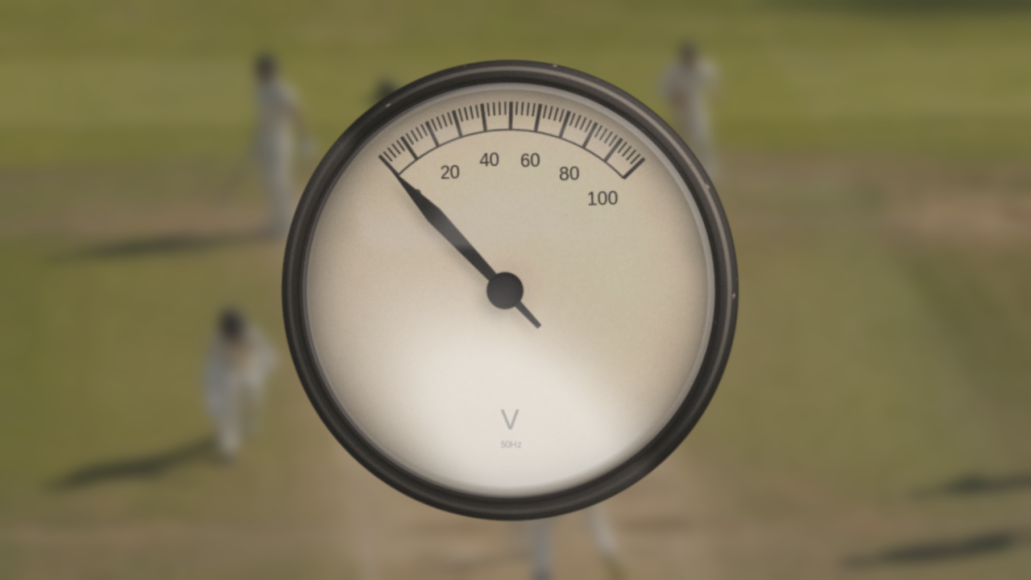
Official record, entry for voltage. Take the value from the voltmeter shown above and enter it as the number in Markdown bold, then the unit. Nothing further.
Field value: **0** V
